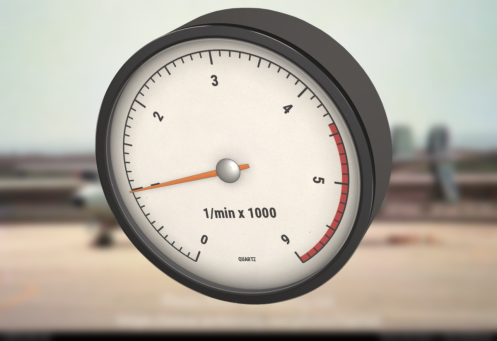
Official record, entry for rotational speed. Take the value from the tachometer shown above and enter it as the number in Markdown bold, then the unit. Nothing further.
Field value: **1000** rpm
